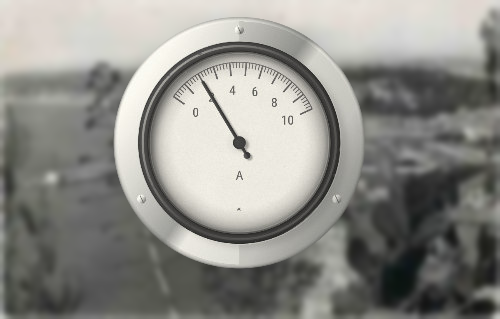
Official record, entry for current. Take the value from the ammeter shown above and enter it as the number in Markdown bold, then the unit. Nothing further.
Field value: **2** A
